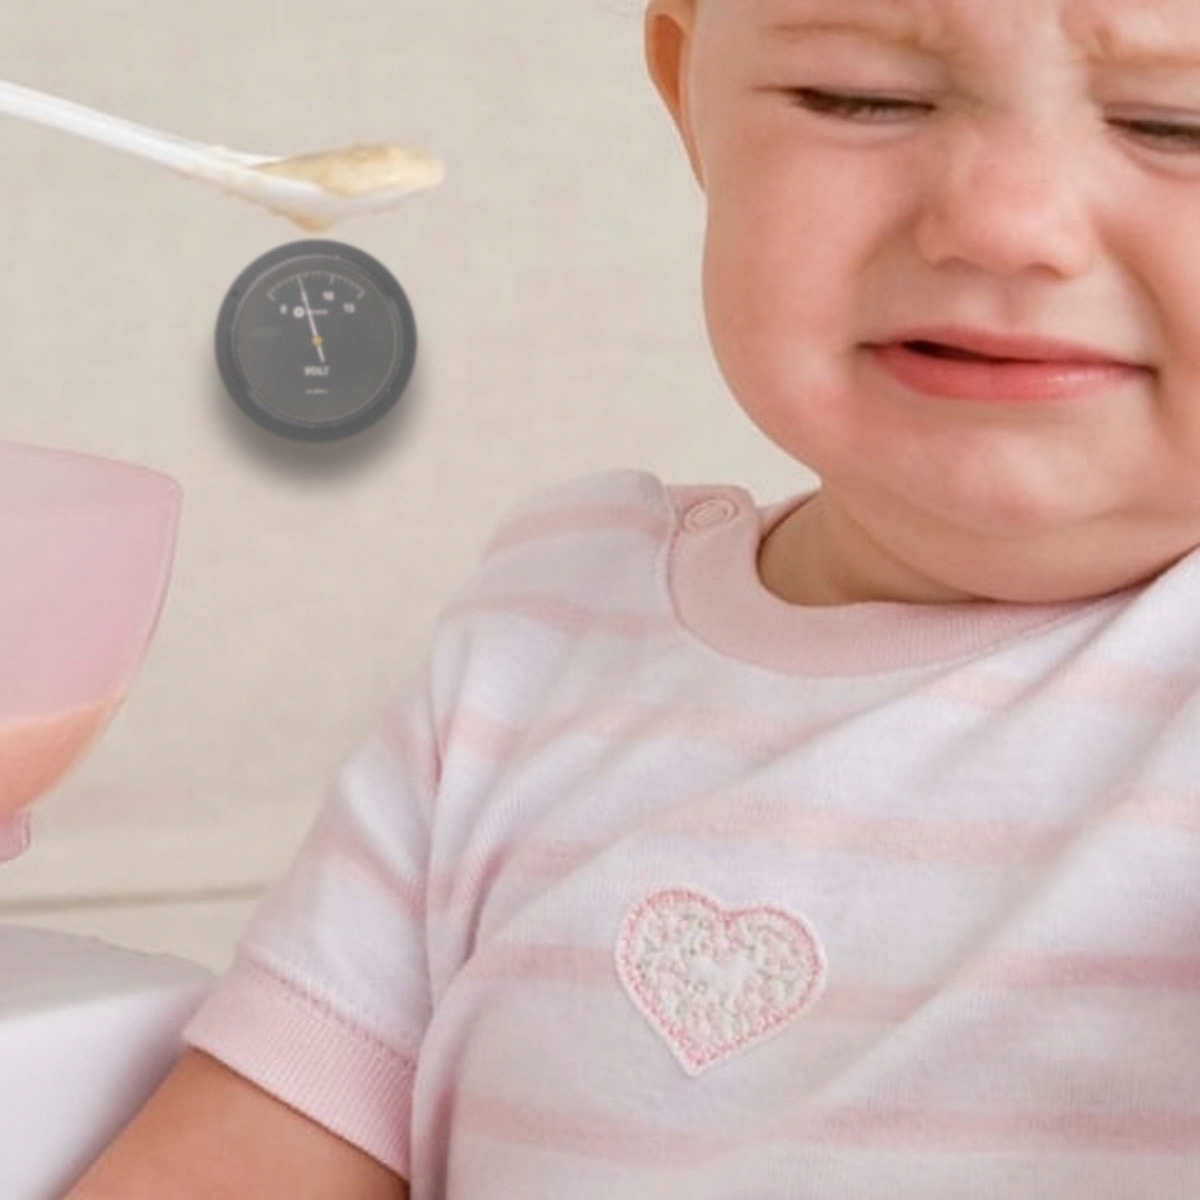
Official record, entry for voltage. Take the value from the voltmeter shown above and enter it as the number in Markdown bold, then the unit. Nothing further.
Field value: **5** V
